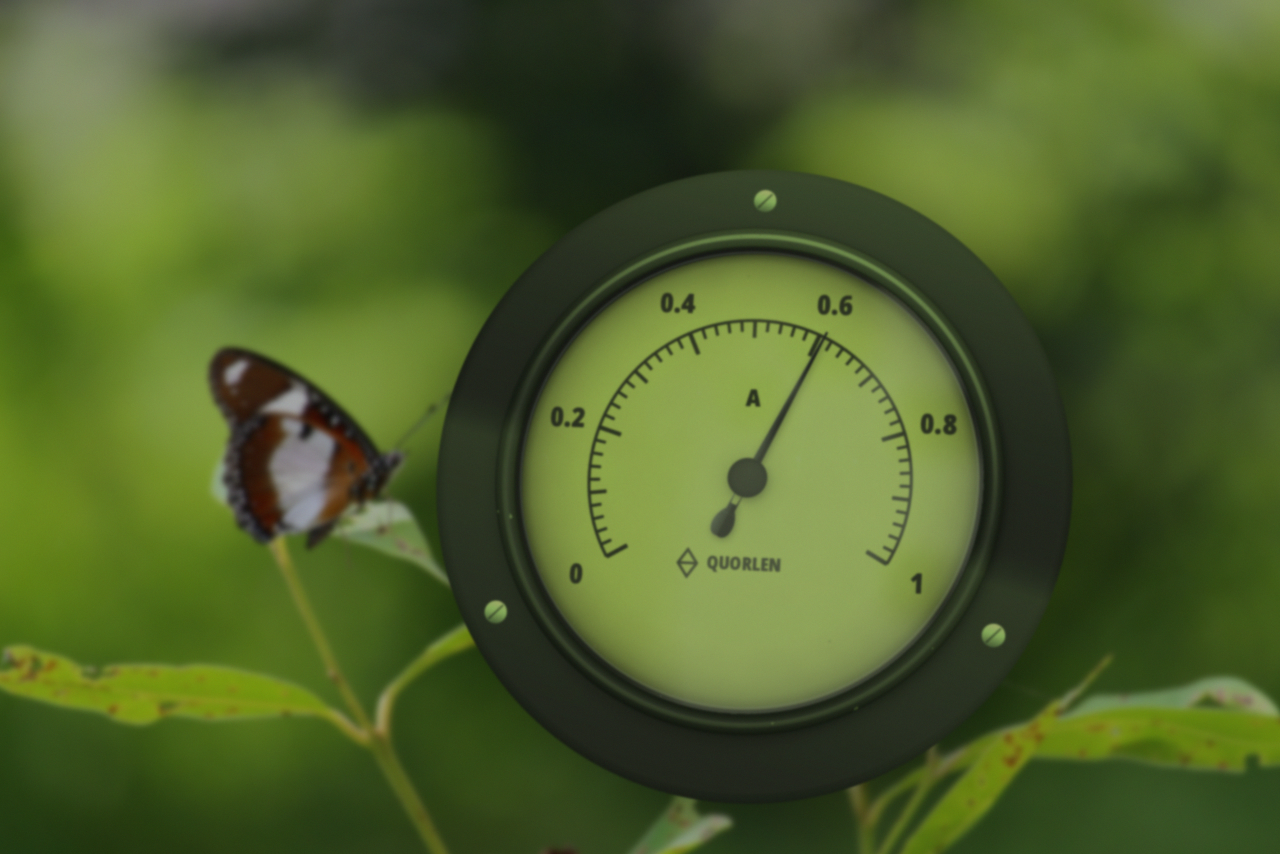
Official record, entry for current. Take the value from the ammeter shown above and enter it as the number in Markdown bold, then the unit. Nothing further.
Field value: **0.61** A
